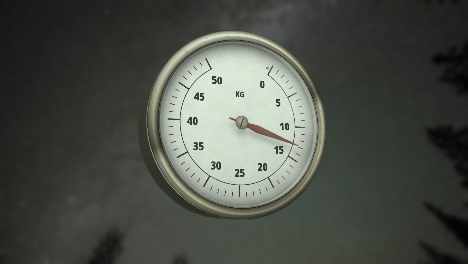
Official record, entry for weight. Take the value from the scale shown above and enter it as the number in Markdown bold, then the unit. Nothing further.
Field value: **13** kg
